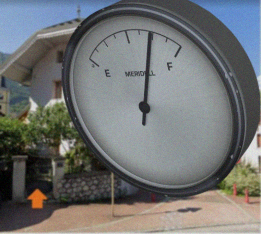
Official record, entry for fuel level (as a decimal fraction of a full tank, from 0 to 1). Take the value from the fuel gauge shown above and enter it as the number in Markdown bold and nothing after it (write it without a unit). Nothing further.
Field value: **0.75**
